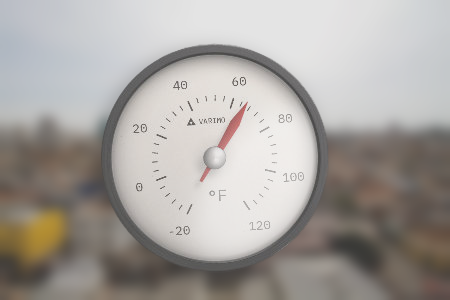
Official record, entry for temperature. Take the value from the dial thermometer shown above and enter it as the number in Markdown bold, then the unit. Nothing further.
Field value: **66** °F
